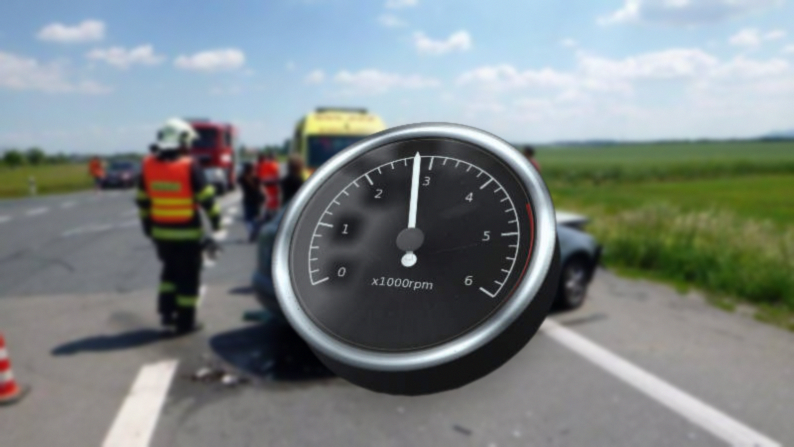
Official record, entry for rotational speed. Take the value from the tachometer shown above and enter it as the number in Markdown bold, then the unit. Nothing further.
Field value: **2800** rpm
